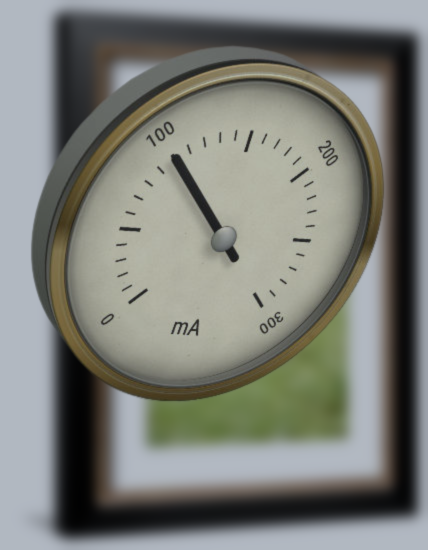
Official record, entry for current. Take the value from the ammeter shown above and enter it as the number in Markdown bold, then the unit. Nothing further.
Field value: **100** mA
